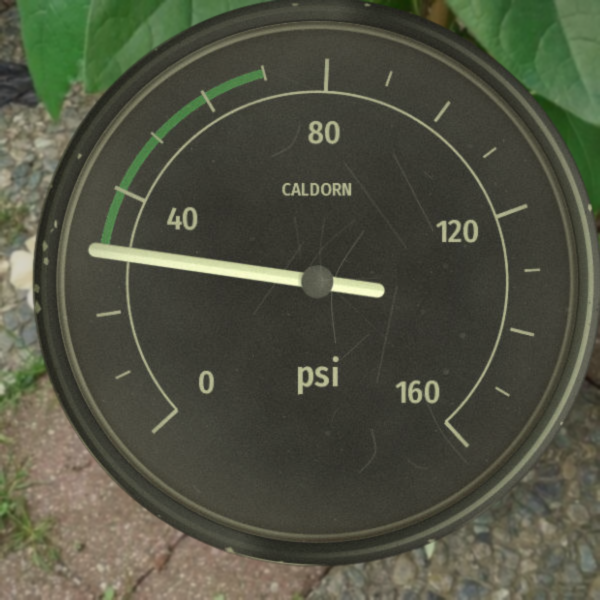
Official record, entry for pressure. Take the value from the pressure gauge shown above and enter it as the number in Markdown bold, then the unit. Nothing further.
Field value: **30** psi
